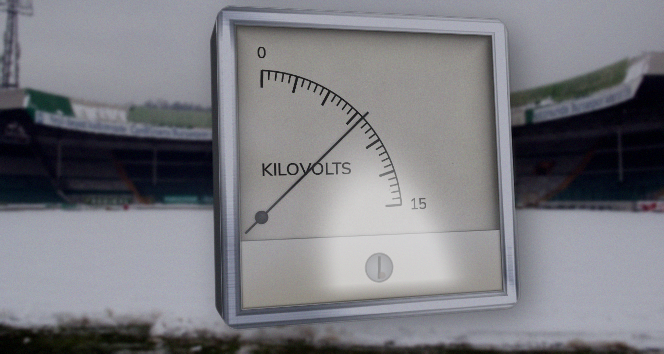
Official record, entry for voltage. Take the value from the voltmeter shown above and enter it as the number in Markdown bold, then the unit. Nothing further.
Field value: **8** kV
